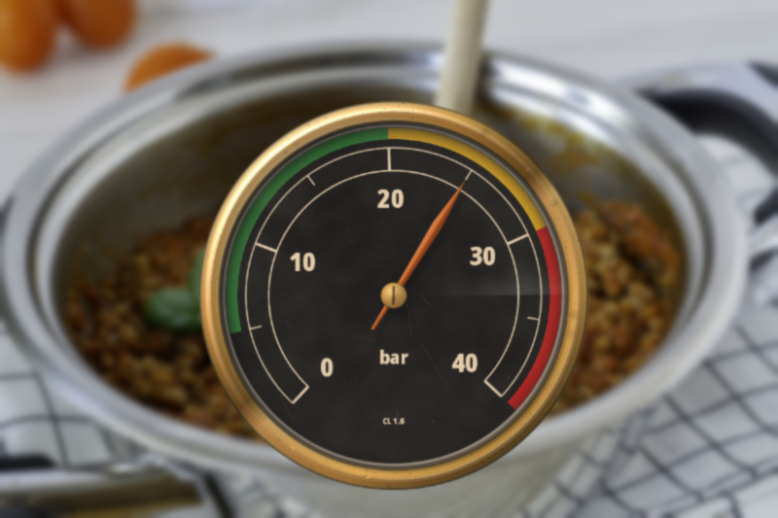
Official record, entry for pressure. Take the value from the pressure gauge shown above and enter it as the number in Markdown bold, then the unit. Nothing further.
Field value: **25** bar
